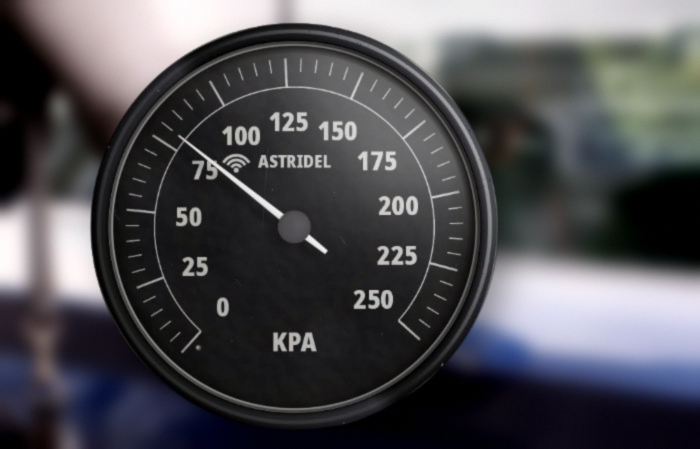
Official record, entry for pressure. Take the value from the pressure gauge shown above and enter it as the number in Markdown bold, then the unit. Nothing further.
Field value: **80** kPa
